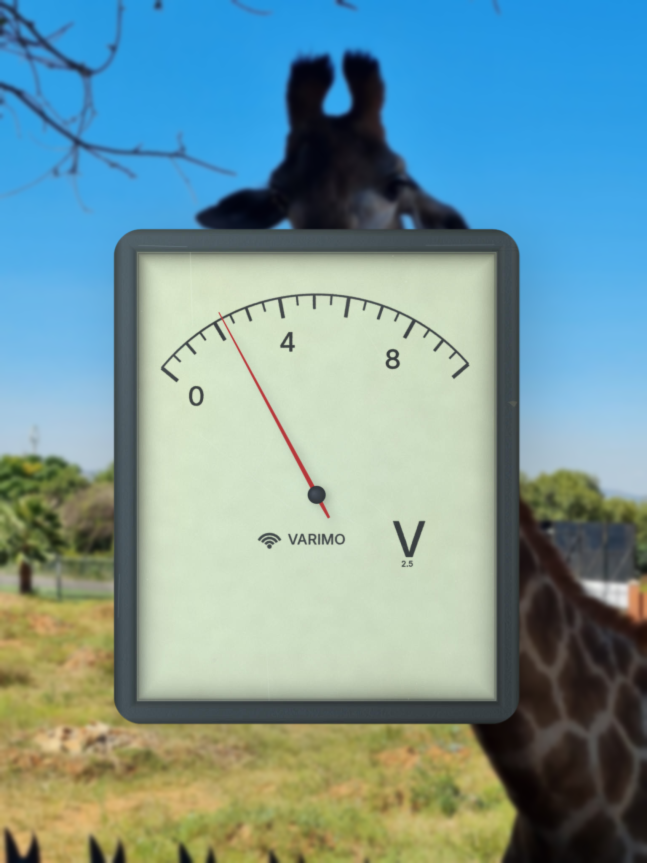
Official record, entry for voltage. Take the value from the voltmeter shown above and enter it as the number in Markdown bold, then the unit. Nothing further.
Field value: **2.25** V
